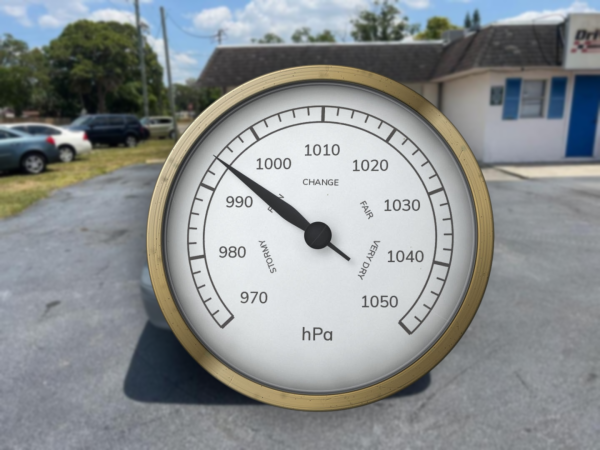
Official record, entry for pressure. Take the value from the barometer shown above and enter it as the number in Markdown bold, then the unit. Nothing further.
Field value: **994** hPa
